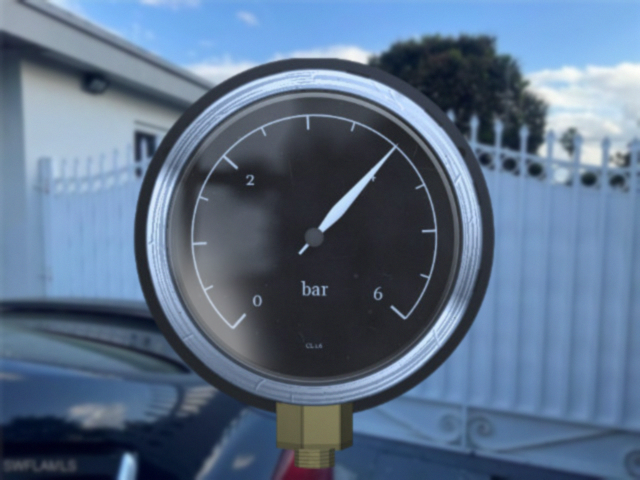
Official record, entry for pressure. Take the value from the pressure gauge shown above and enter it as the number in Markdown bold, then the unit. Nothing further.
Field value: **4** bar
